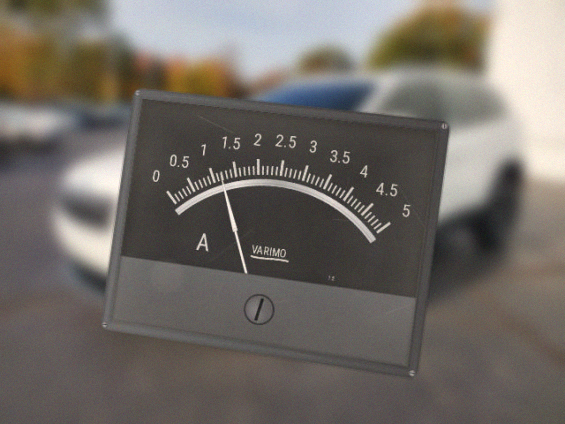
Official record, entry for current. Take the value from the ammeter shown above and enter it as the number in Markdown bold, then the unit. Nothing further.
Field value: **1.2** A
